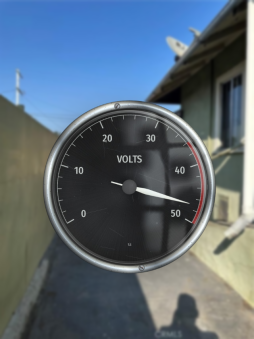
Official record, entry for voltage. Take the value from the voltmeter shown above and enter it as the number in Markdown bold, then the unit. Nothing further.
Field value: **47** V
